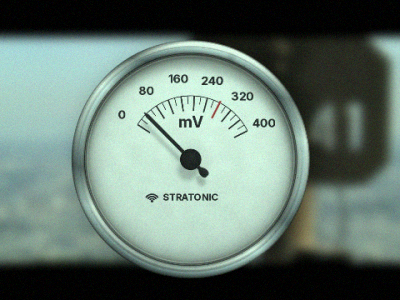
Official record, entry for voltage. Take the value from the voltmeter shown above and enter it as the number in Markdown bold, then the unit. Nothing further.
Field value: **40** mV
